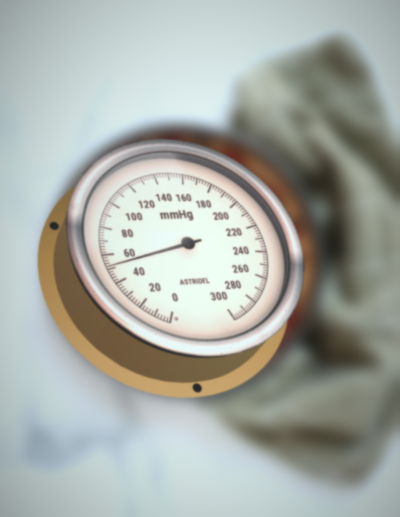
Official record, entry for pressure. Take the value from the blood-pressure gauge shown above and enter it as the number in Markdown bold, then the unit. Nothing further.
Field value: **50** mmHg
